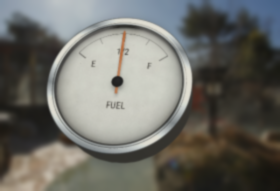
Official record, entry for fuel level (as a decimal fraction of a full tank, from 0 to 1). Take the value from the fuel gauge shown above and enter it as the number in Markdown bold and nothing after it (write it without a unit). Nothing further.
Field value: **0.5**
